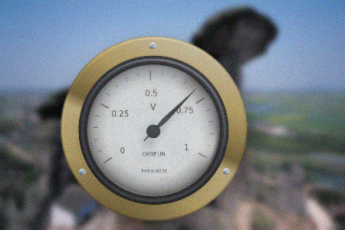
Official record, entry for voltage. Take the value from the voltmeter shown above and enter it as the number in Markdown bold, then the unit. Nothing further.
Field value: **0.7** V
